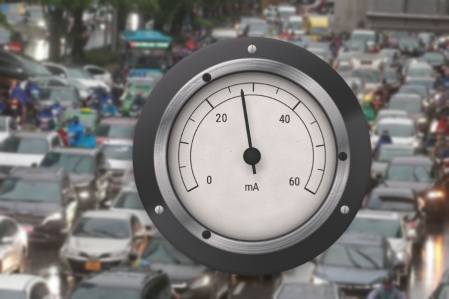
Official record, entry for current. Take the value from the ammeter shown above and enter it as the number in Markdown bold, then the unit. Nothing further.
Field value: **27.5** mA
